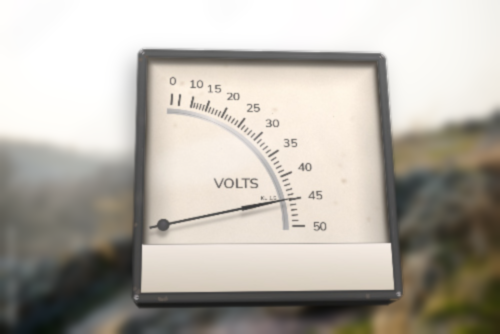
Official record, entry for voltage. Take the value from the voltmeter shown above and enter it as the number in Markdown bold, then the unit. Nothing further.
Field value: **45** V
